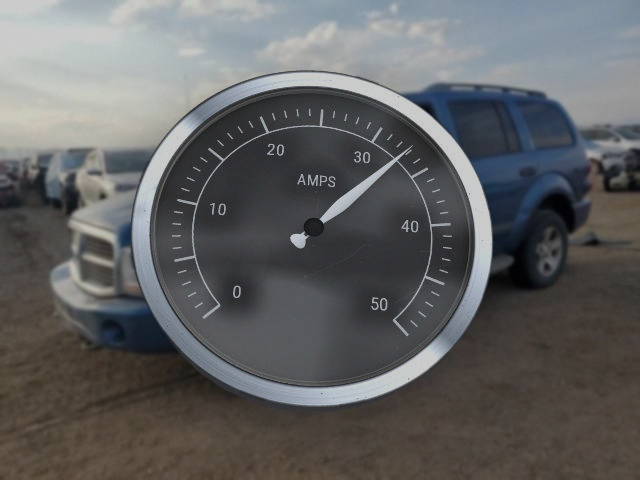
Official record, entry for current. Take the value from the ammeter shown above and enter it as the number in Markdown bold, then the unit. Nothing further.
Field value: **33** A
